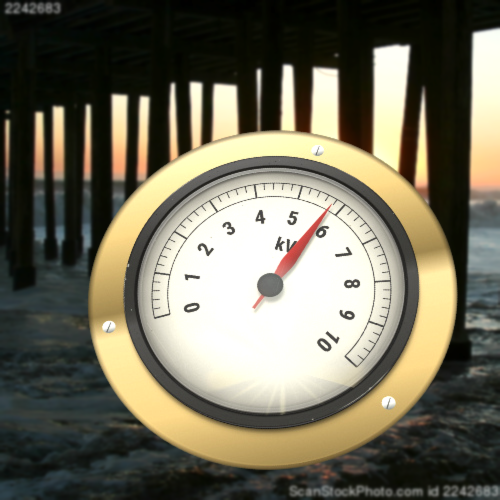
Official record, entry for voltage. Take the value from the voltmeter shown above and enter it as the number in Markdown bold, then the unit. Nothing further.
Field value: **5.8** kV
